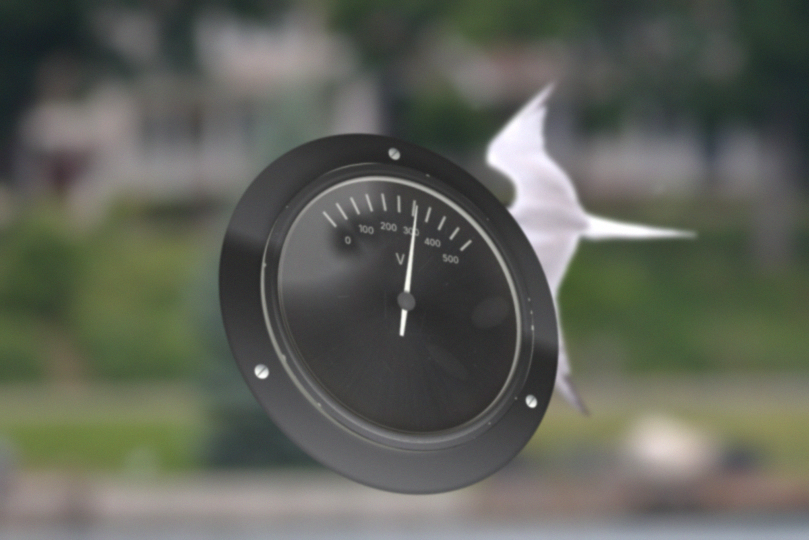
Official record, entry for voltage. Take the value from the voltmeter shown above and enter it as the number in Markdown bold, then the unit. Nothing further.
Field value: **300** V
